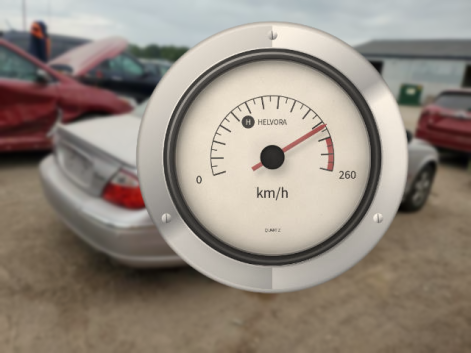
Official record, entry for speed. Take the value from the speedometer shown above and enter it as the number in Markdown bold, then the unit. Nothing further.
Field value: **205** km/h
